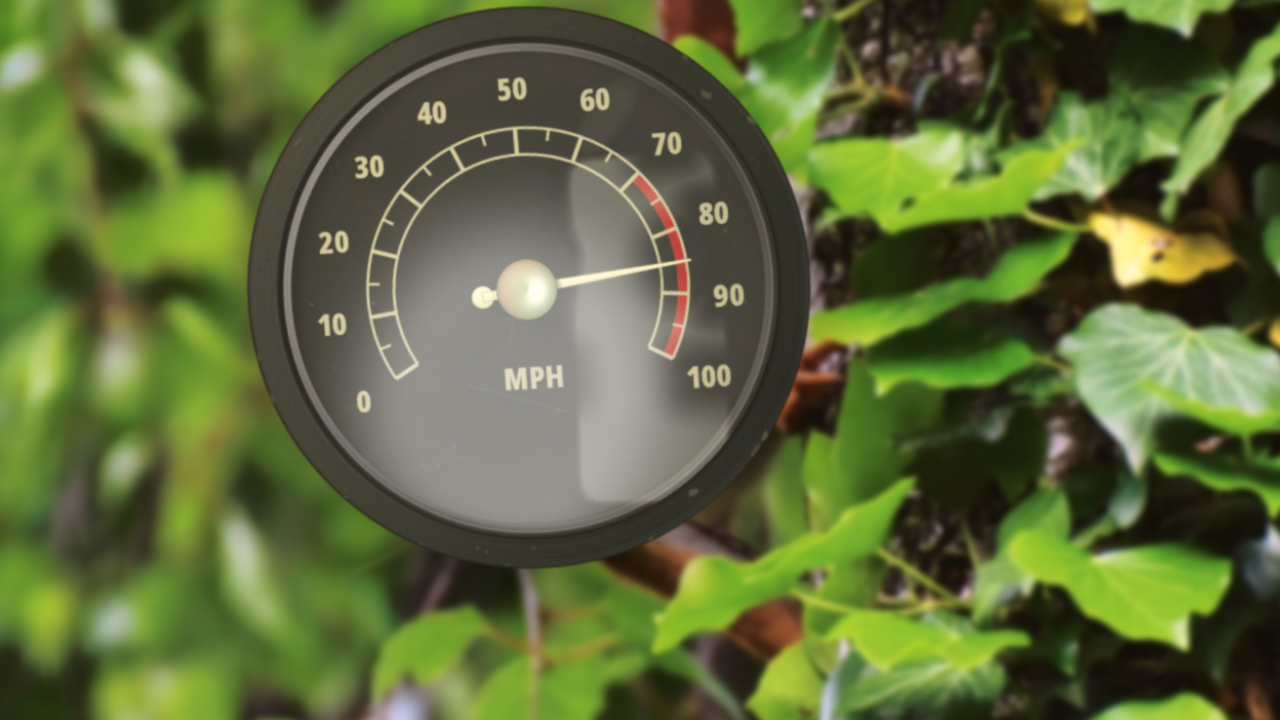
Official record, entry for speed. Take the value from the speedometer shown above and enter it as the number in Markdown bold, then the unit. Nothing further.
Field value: **85** mph
